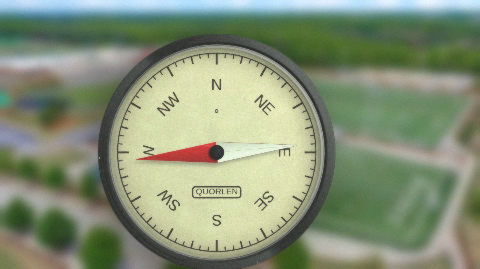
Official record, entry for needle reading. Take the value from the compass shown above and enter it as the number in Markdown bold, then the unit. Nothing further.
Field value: **265** °
